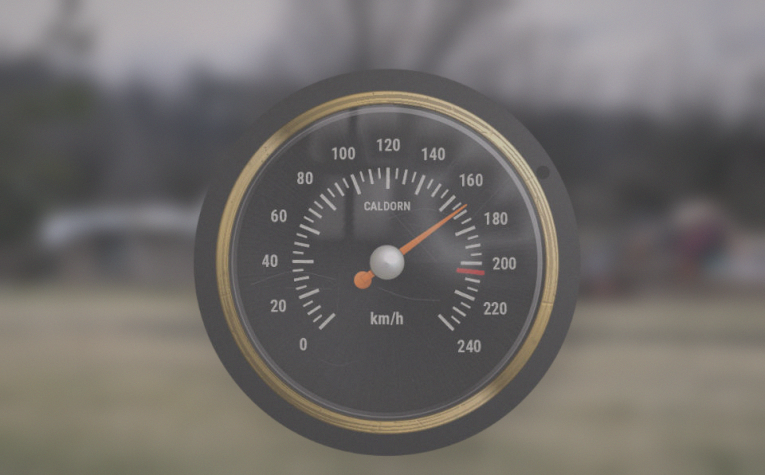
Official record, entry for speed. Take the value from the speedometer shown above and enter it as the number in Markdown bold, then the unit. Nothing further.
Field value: **167.5** km/h
